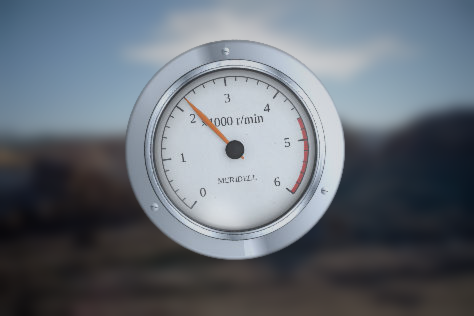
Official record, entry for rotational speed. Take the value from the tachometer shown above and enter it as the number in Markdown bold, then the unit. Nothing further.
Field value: **2200** rpm
